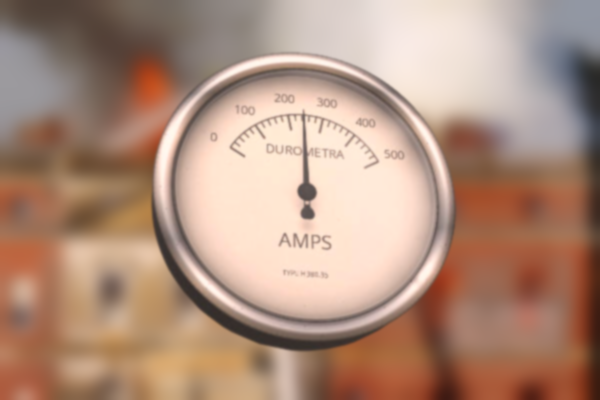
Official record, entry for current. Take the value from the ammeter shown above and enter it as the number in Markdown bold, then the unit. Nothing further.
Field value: **240** A
